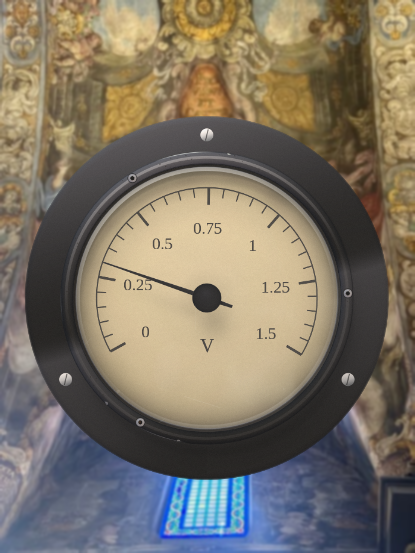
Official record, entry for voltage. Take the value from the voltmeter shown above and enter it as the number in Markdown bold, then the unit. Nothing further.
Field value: **0.3** V
